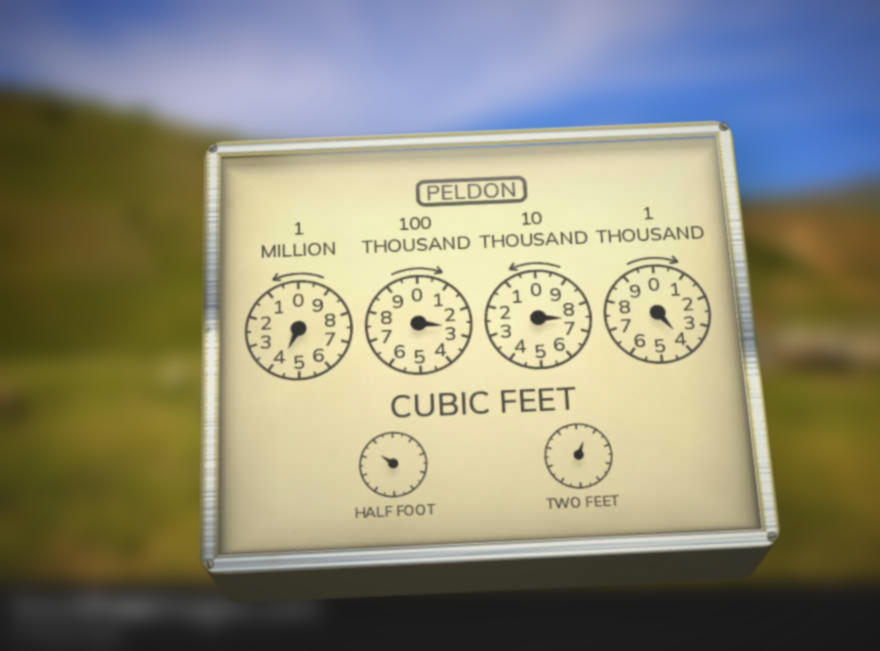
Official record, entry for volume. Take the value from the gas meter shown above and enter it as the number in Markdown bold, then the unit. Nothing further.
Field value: **427400** ft³
